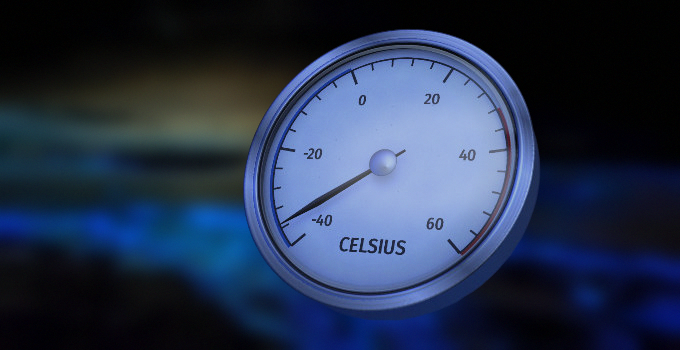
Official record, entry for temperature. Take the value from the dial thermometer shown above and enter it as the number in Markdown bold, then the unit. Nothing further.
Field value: **-36** °C
